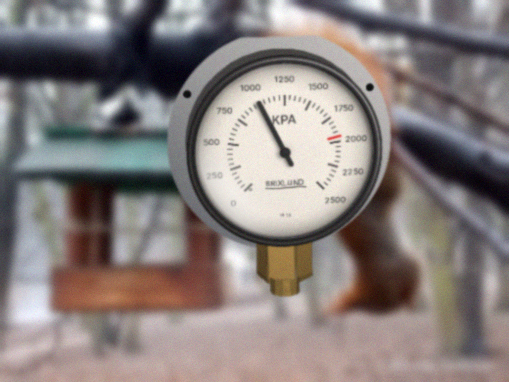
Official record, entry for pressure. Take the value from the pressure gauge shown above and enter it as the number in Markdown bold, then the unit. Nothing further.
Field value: **1000** kPa
